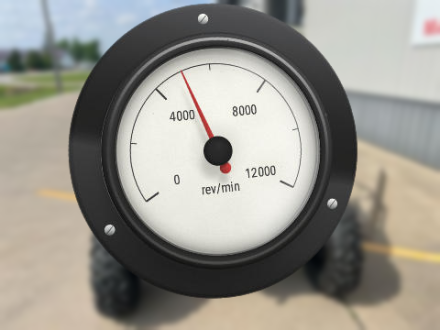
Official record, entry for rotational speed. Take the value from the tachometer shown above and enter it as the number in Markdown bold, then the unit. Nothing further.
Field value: **5000** rpm
